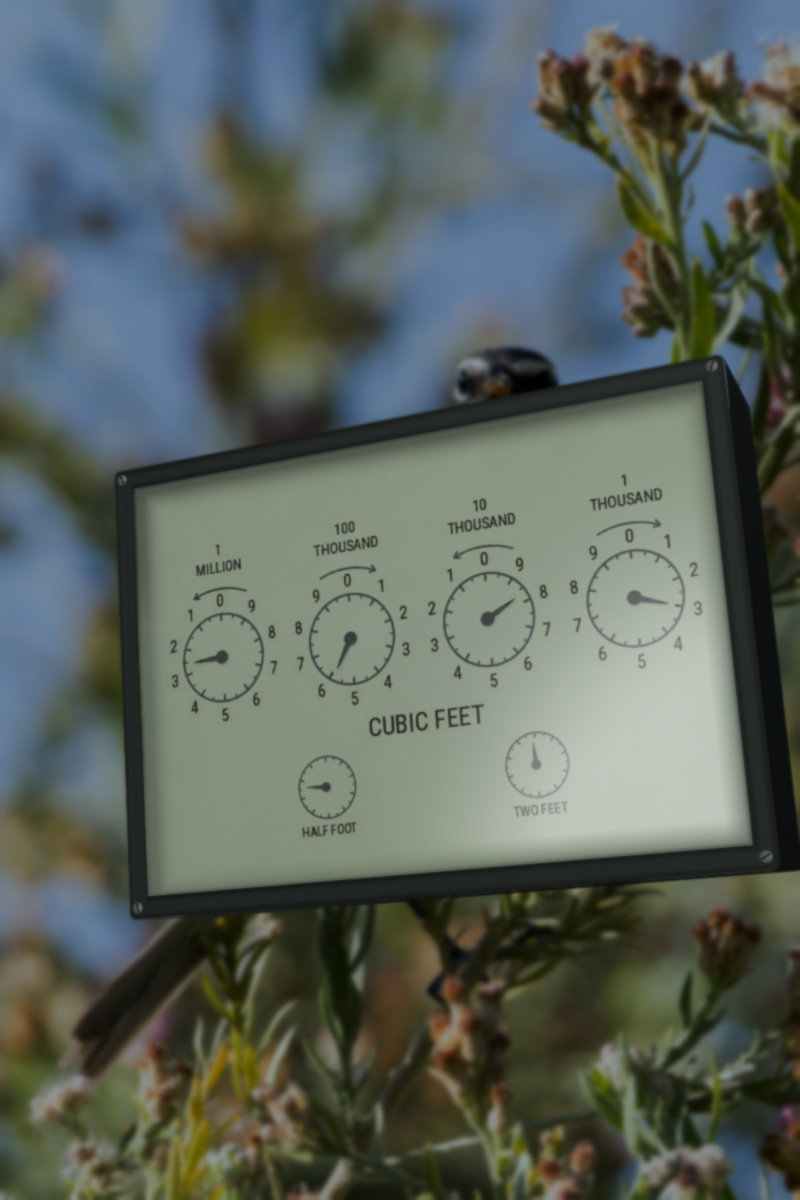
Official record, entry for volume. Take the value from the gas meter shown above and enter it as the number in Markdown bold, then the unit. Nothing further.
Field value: **258300** ft³
